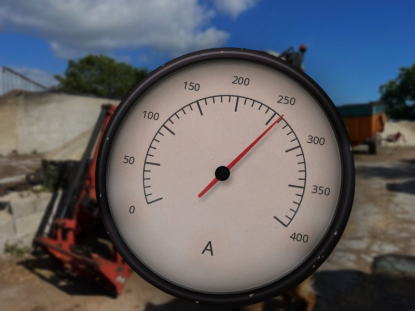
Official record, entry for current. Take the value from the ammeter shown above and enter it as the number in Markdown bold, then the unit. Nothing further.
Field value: **260** A
